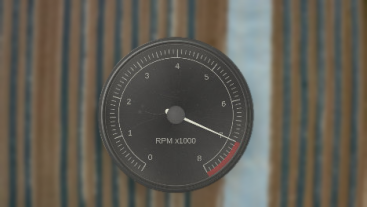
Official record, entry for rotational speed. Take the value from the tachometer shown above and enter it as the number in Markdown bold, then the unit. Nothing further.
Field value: **7000** rpm
